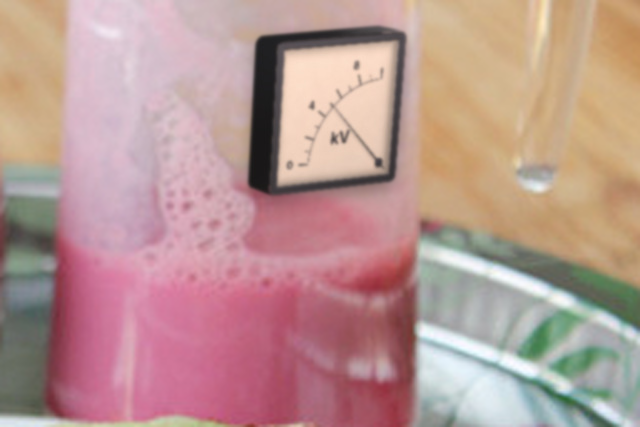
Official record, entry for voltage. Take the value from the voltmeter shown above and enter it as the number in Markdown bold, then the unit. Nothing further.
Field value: **5** kV
